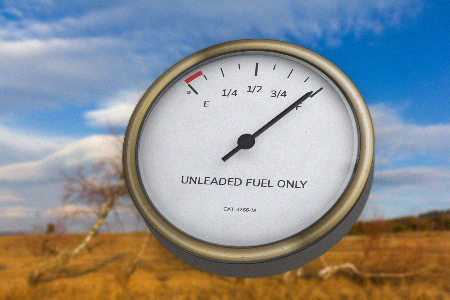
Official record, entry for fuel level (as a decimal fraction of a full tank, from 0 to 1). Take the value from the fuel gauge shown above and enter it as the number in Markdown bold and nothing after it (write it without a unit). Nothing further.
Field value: **1**
